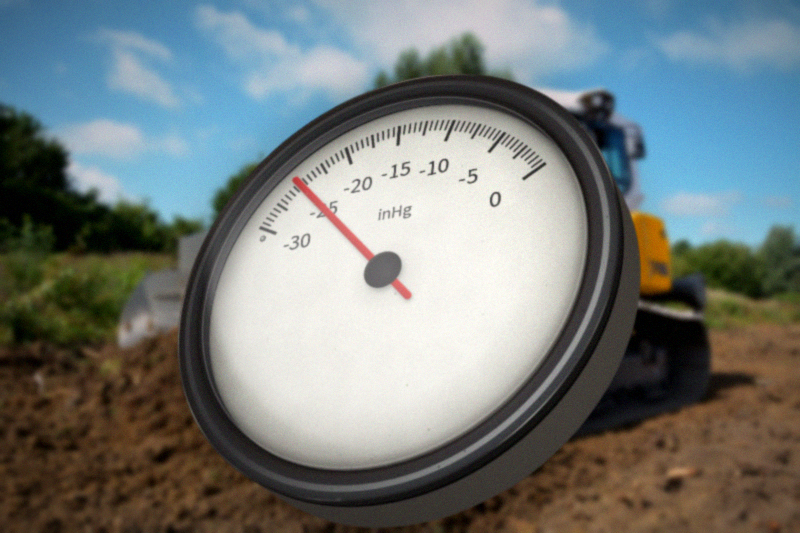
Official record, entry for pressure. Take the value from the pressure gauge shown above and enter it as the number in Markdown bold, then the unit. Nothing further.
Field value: **-25** inHg
